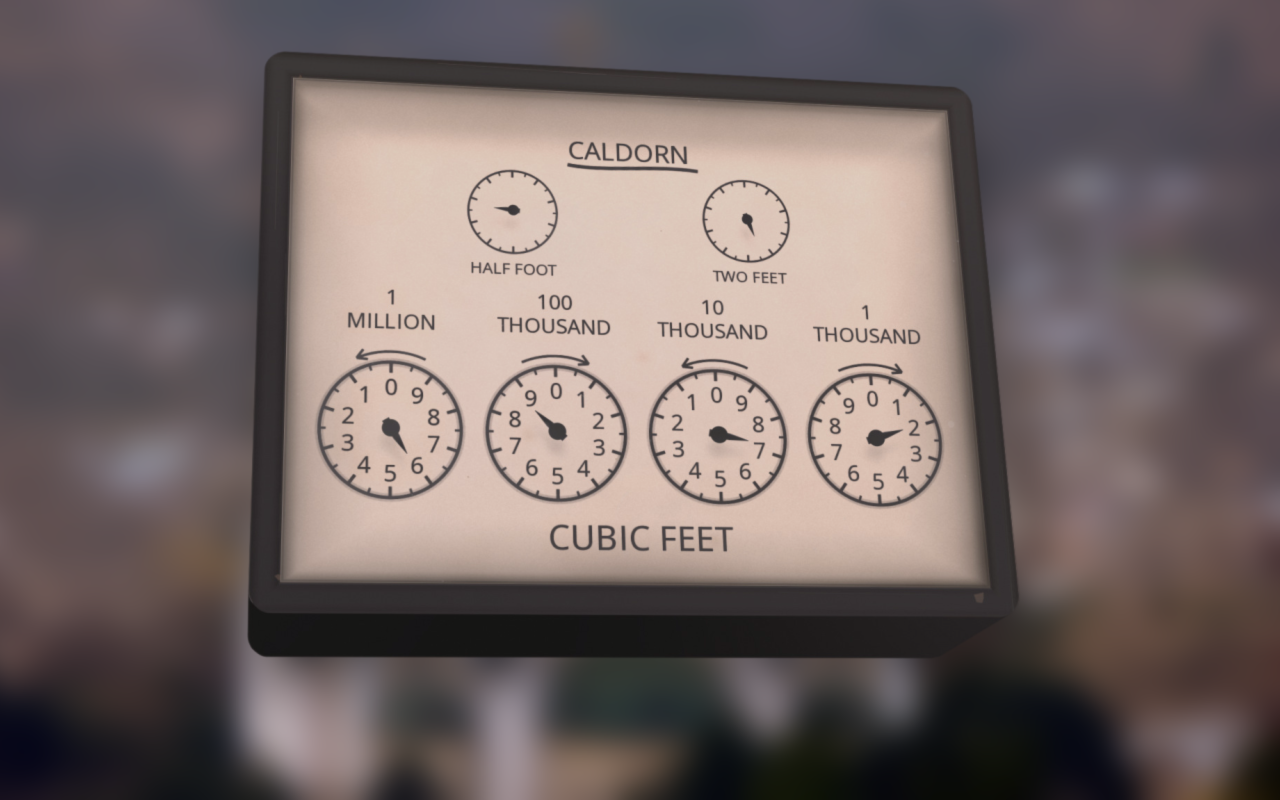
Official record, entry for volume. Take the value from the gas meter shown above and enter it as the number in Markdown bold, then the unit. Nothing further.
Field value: **587200** ft³
